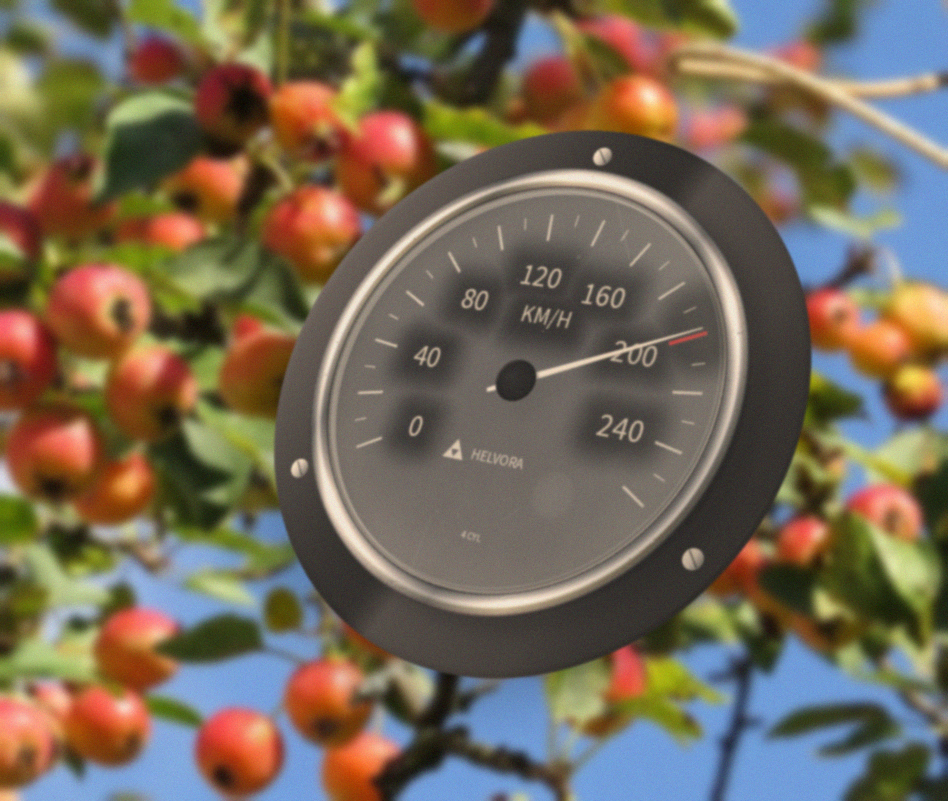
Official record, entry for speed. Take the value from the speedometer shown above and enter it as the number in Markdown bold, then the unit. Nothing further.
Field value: **200** km/h
